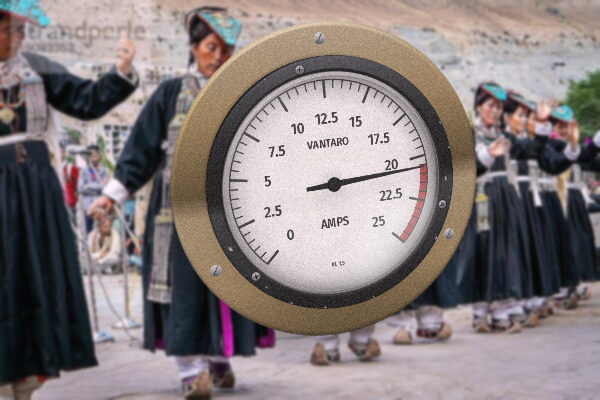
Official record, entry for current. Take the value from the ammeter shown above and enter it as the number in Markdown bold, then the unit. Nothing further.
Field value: **20.5** A
